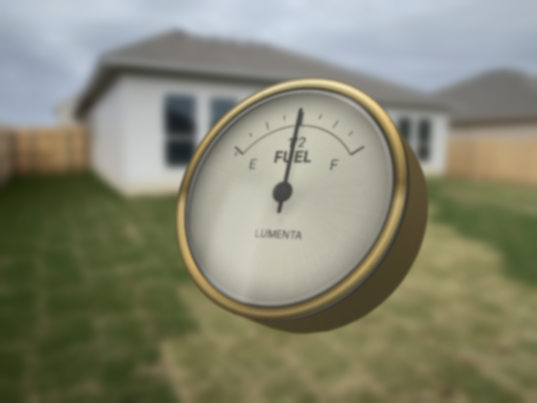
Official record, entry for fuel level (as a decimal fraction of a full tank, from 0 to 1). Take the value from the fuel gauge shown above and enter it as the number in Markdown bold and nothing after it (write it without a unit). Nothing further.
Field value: **0.5**
